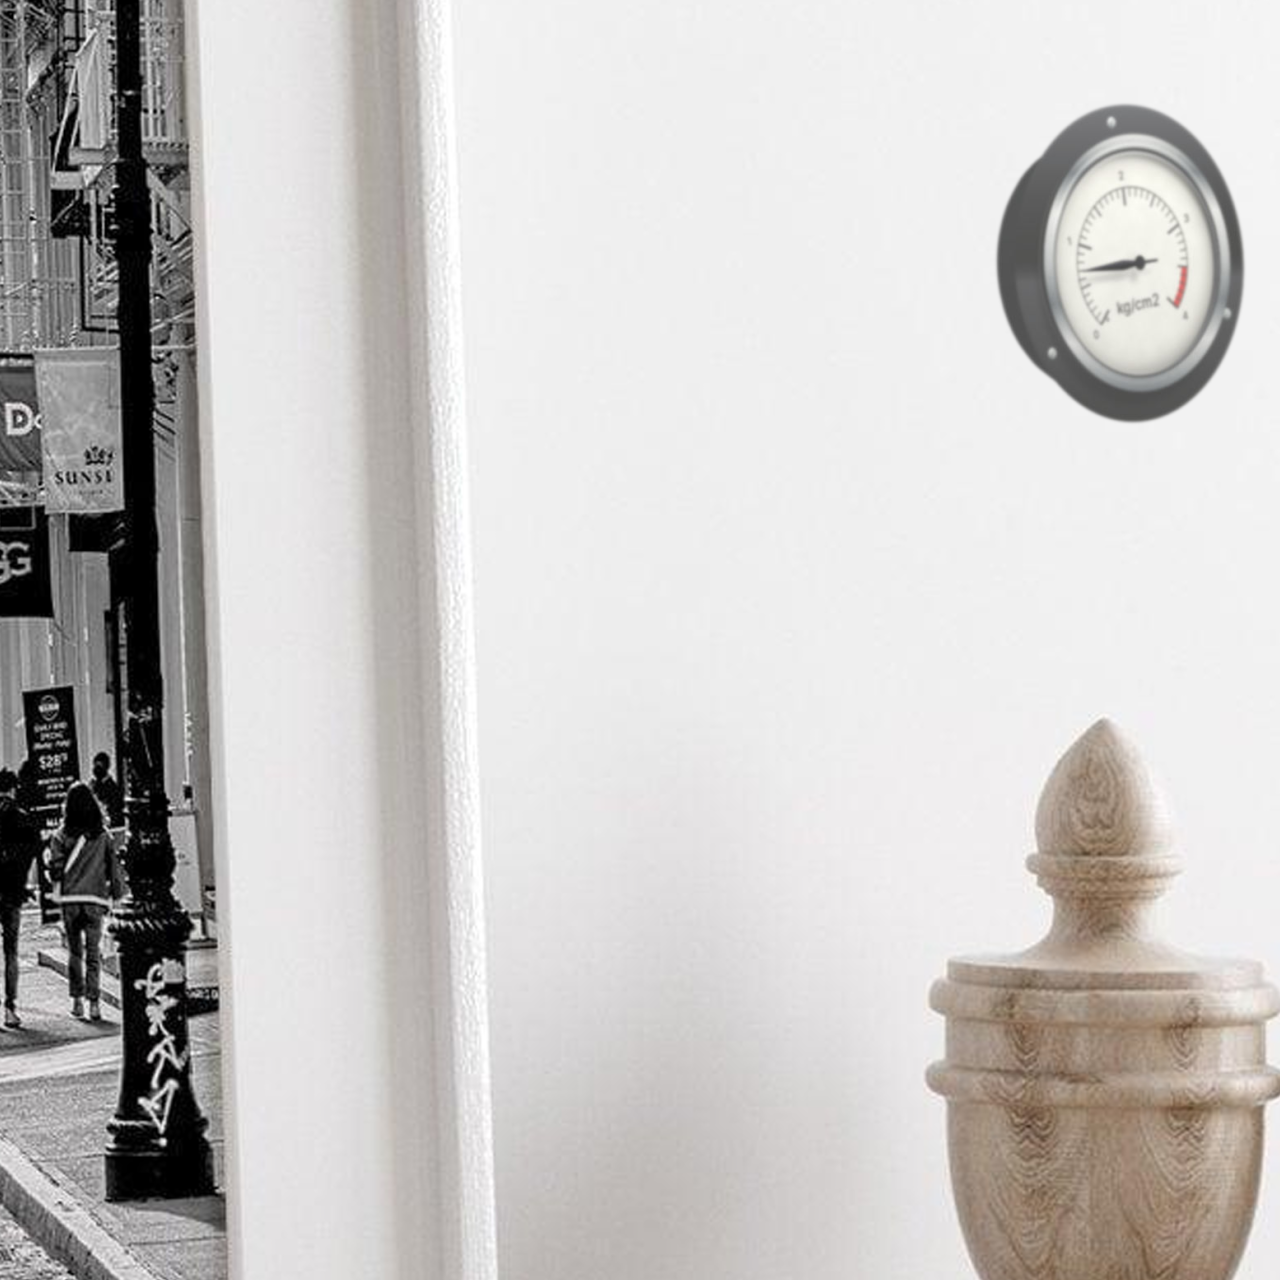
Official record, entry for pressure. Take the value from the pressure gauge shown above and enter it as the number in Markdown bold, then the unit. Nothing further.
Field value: **0.7** kg/cm²
